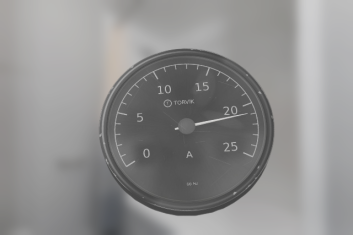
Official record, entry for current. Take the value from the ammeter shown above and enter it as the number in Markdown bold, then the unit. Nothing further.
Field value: **21** A
